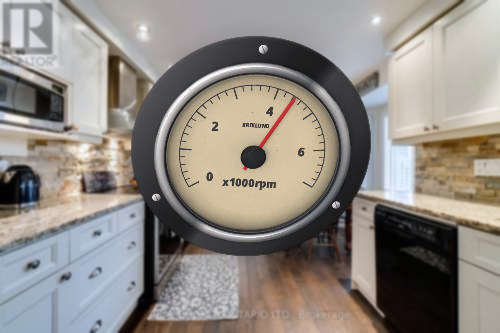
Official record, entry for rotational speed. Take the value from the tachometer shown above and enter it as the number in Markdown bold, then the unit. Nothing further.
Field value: **4400** rpm
